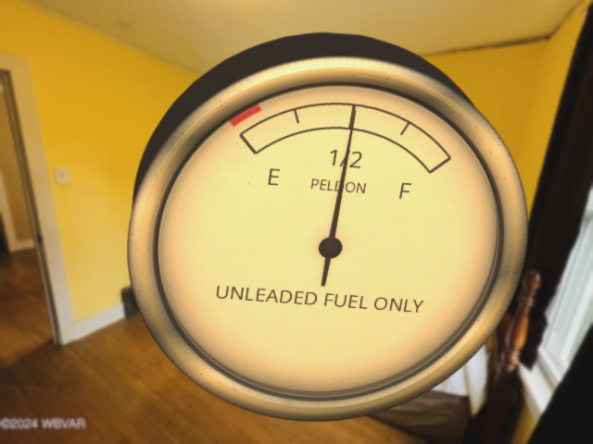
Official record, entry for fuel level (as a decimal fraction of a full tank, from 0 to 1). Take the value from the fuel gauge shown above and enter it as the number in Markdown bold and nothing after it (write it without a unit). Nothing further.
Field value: **0.5**
